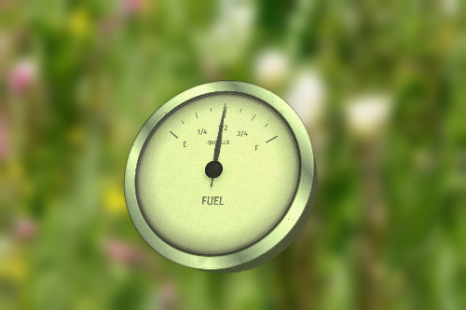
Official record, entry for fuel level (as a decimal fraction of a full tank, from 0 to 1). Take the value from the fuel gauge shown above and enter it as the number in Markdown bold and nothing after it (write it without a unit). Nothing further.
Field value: **0.5**
